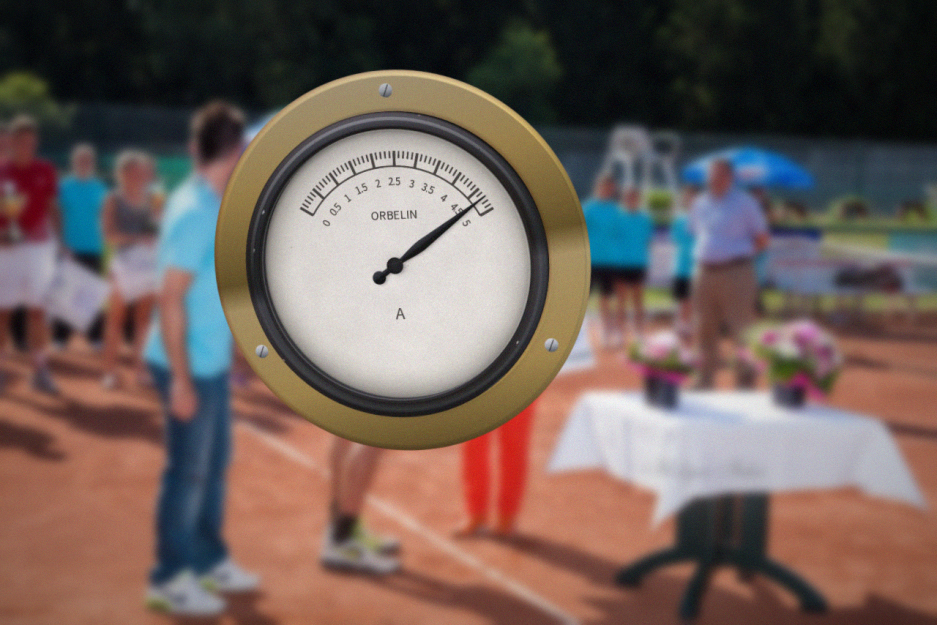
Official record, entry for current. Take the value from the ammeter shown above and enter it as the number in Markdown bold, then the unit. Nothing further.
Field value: **4.7** A
